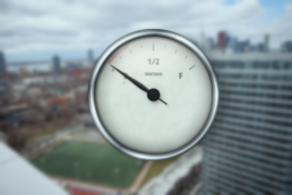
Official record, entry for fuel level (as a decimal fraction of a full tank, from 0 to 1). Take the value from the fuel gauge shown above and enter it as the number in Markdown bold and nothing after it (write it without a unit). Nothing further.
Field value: **0**
